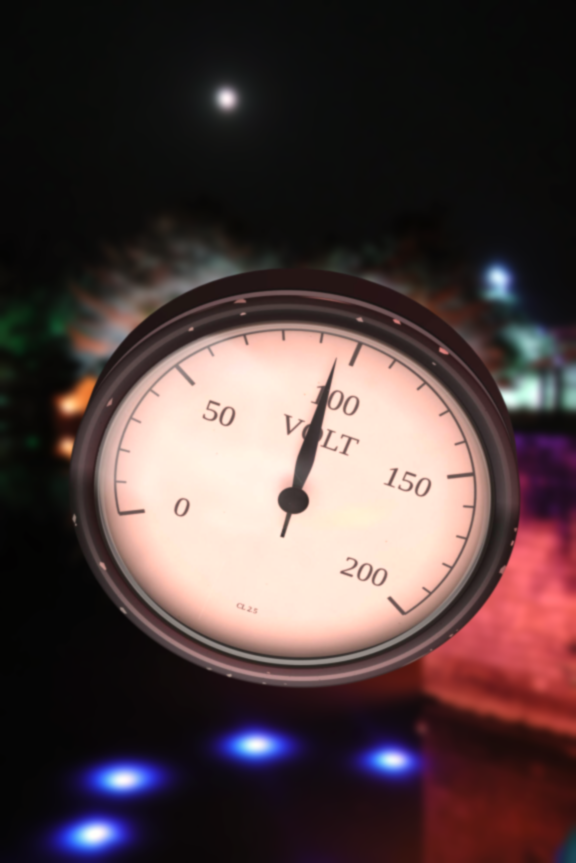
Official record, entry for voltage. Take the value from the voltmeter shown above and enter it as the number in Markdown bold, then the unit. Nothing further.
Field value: **95** V
